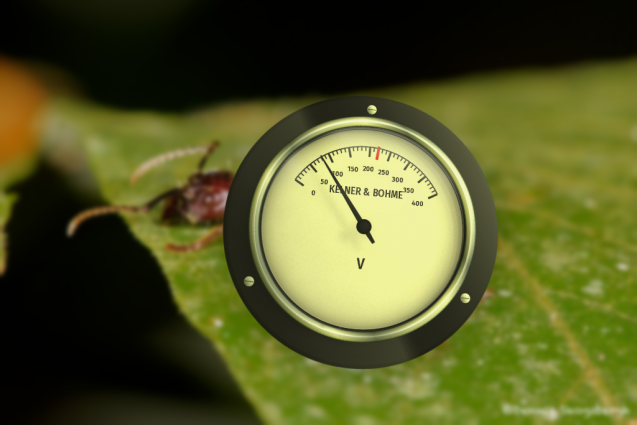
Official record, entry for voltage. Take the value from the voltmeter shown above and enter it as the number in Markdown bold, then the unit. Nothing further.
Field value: **80** V
